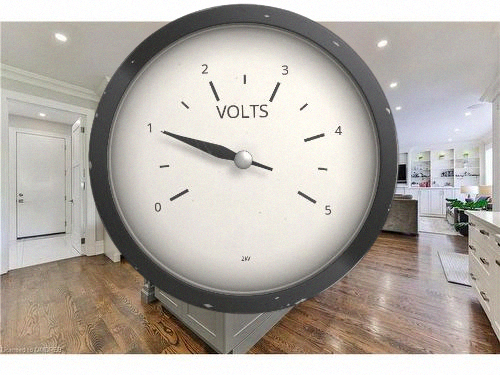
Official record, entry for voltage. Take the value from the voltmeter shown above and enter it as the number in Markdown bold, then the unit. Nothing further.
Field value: **1** V
